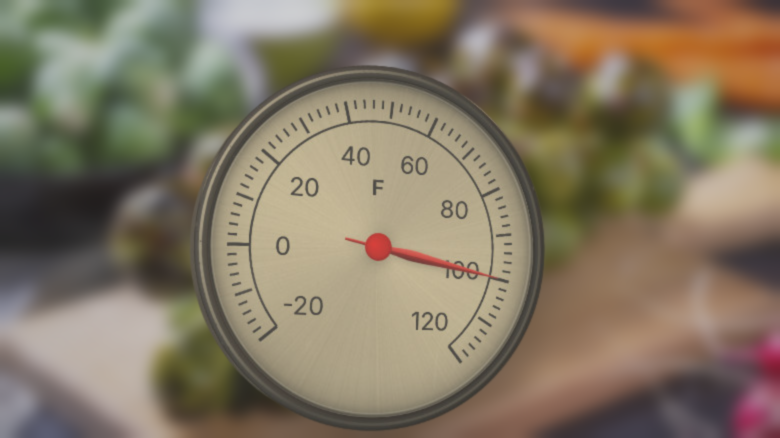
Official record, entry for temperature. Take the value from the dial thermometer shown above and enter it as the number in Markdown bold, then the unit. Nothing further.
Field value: **100** °F
